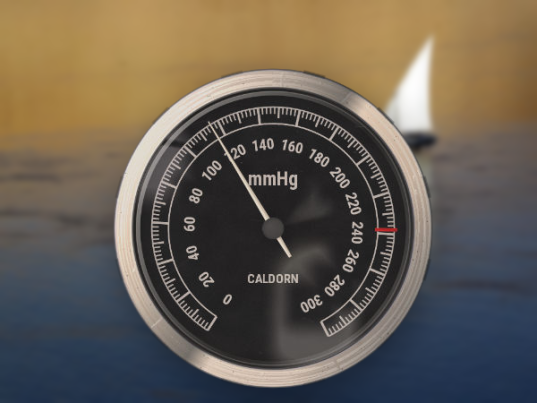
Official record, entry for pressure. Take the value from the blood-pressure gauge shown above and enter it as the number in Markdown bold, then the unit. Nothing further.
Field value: **116** mmHg
